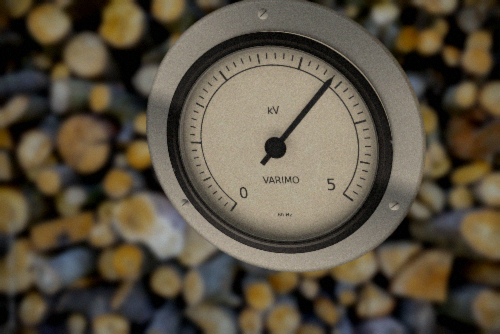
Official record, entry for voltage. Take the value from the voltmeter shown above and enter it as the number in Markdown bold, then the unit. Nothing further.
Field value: **3.4** kV
